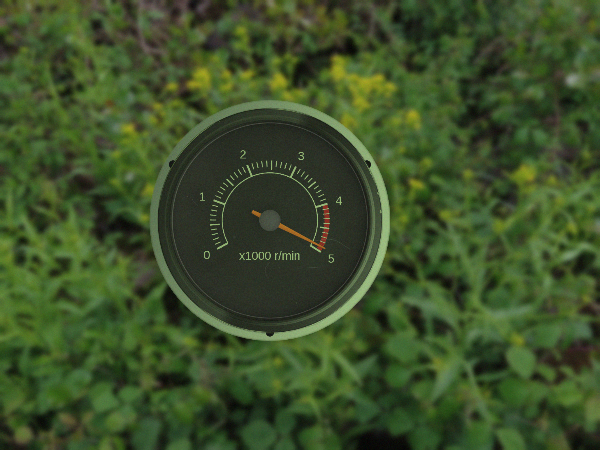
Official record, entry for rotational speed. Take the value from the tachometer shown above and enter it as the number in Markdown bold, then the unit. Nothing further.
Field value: **4900** rpm
